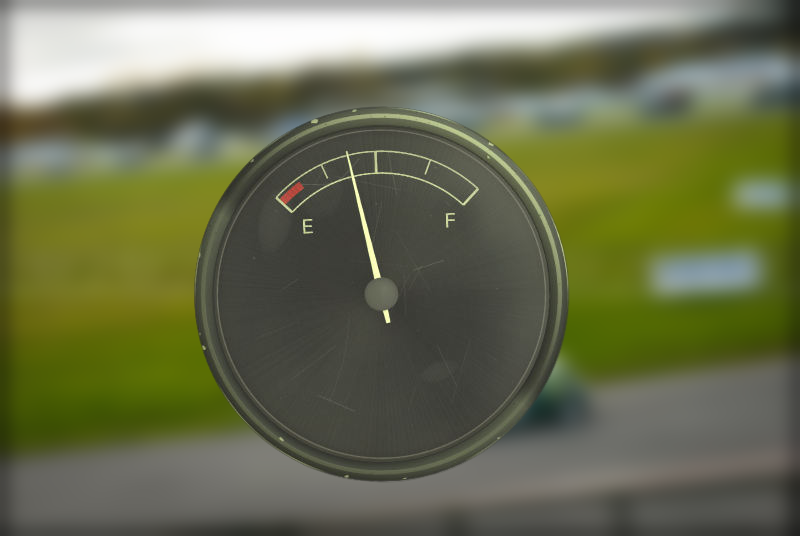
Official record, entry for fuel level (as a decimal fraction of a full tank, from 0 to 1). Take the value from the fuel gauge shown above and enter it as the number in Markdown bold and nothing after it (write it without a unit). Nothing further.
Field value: **0.375**
